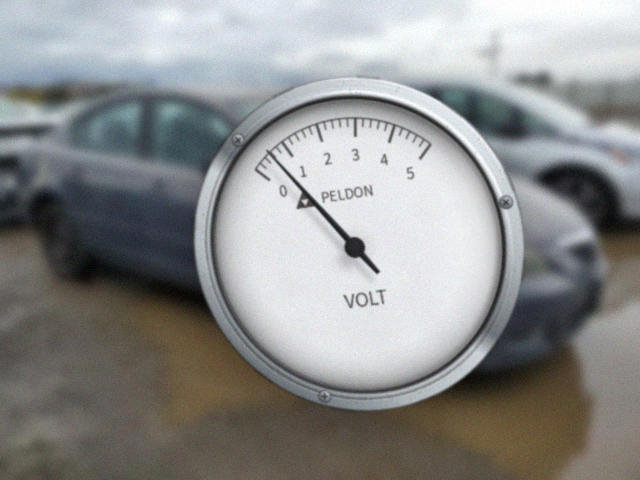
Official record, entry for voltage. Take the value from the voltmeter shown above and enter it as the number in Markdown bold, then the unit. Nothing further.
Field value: **0.6** V
